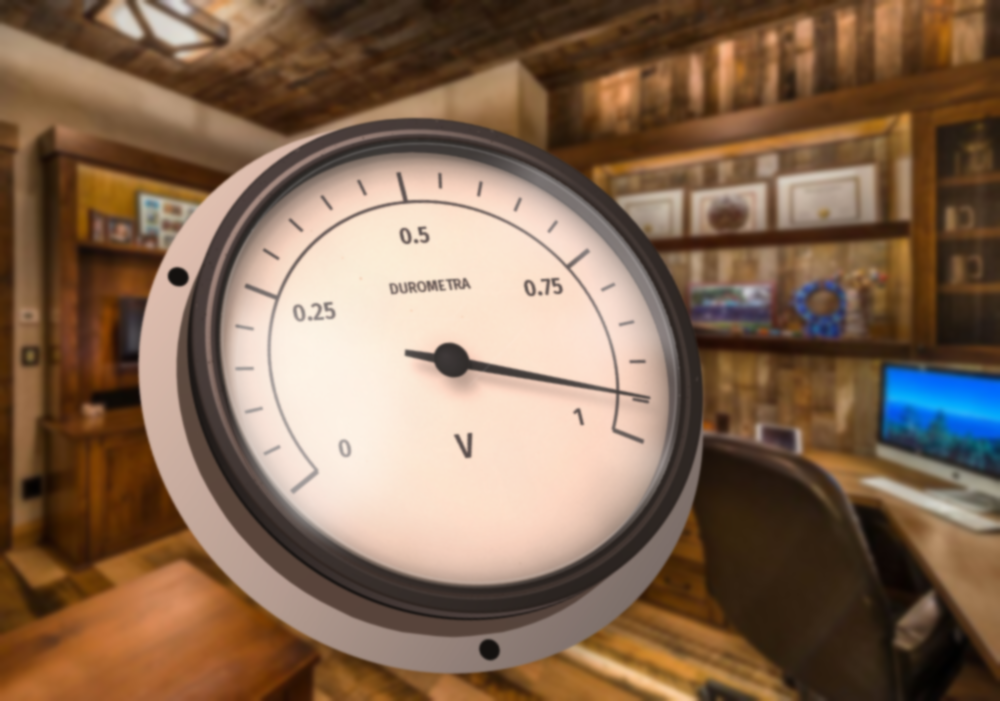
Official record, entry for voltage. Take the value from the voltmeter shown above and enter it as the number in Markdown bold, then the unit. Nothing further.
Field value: **0.95** V
